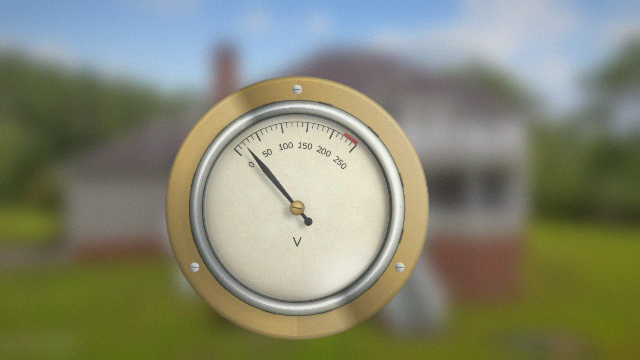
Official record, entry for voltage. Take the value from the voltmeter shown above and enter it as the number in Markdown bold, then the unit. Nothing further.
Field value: **20** V
